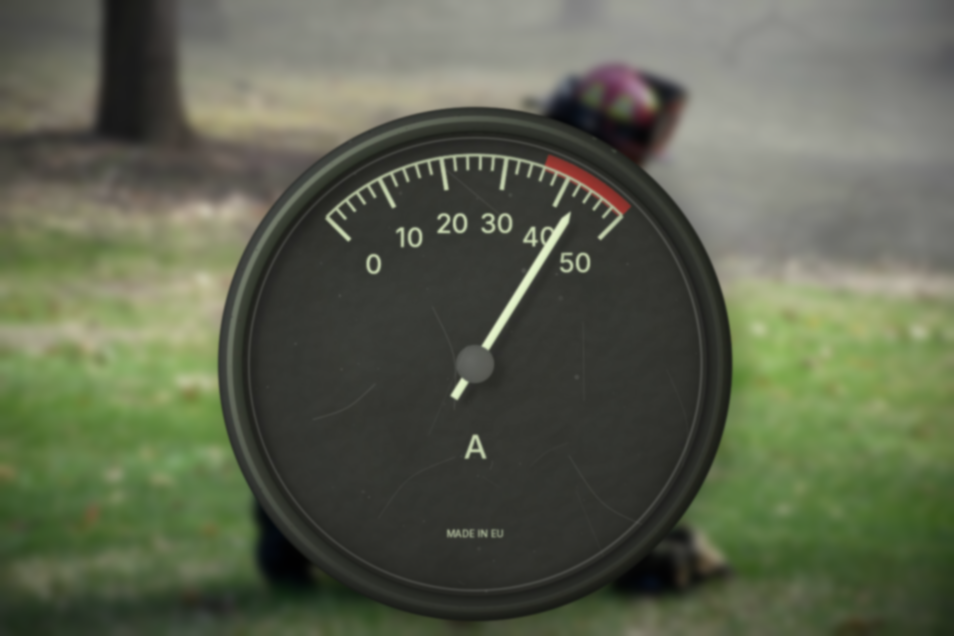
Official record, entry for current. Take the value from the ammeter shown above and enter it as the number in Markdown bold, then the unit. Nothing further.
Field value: **43** A
